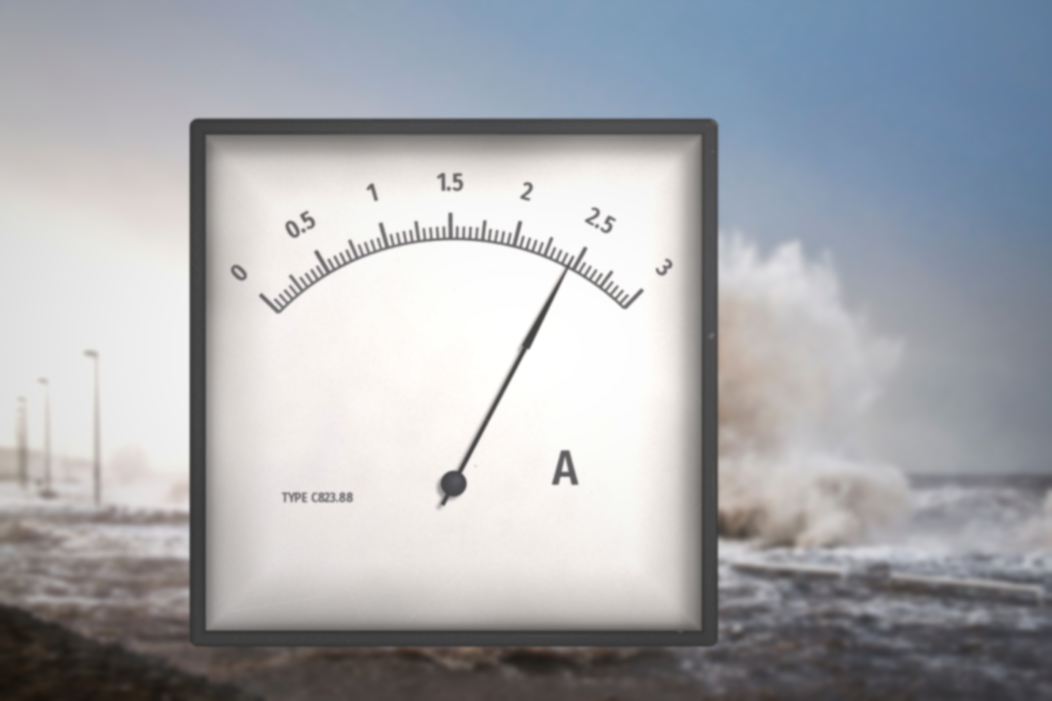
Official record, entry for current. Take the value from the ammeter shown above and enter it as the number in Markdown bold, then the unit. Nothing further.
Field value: **2.45** A
